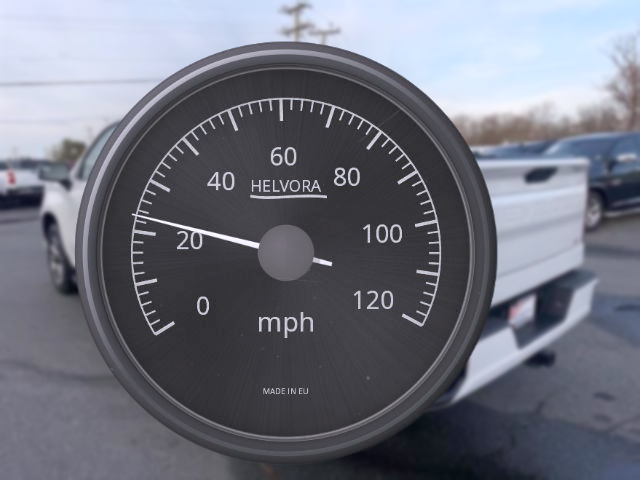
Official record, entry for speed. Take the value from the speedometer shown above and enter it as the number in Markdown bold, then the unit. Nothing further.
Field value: **23** mph
